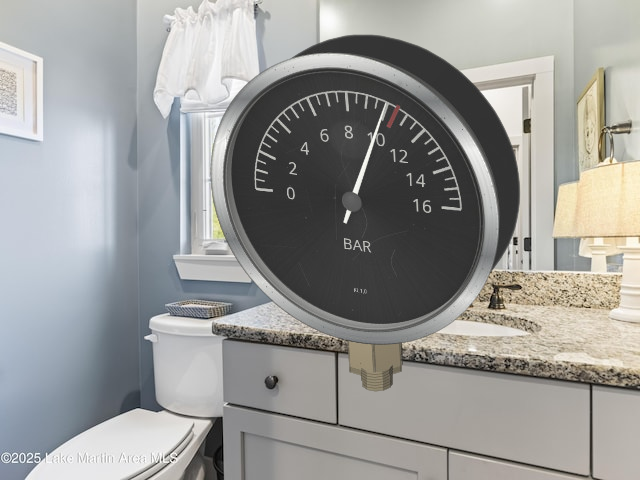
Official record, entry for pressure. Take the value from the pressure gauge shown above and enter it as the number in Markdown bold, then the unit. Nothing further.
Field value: **10** bar
